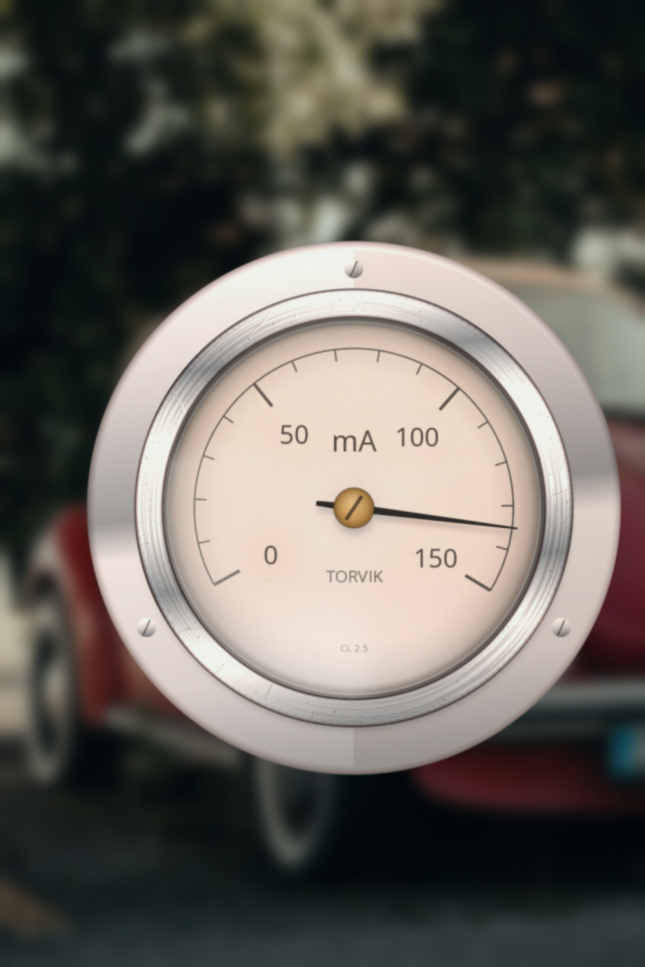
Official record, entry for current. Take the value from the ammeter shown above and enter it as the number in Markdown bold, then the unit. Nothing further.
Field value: **135** mA
